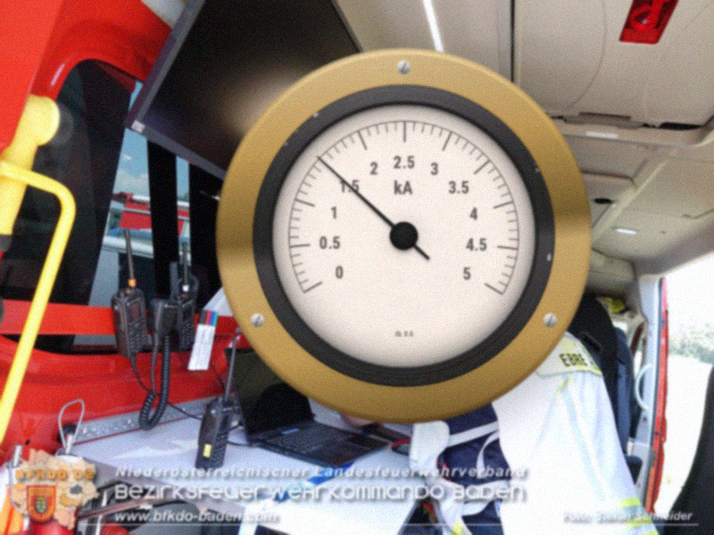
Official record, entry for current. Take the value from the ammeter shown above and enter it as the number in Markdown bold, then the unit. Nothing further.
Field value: **1.5** kA
